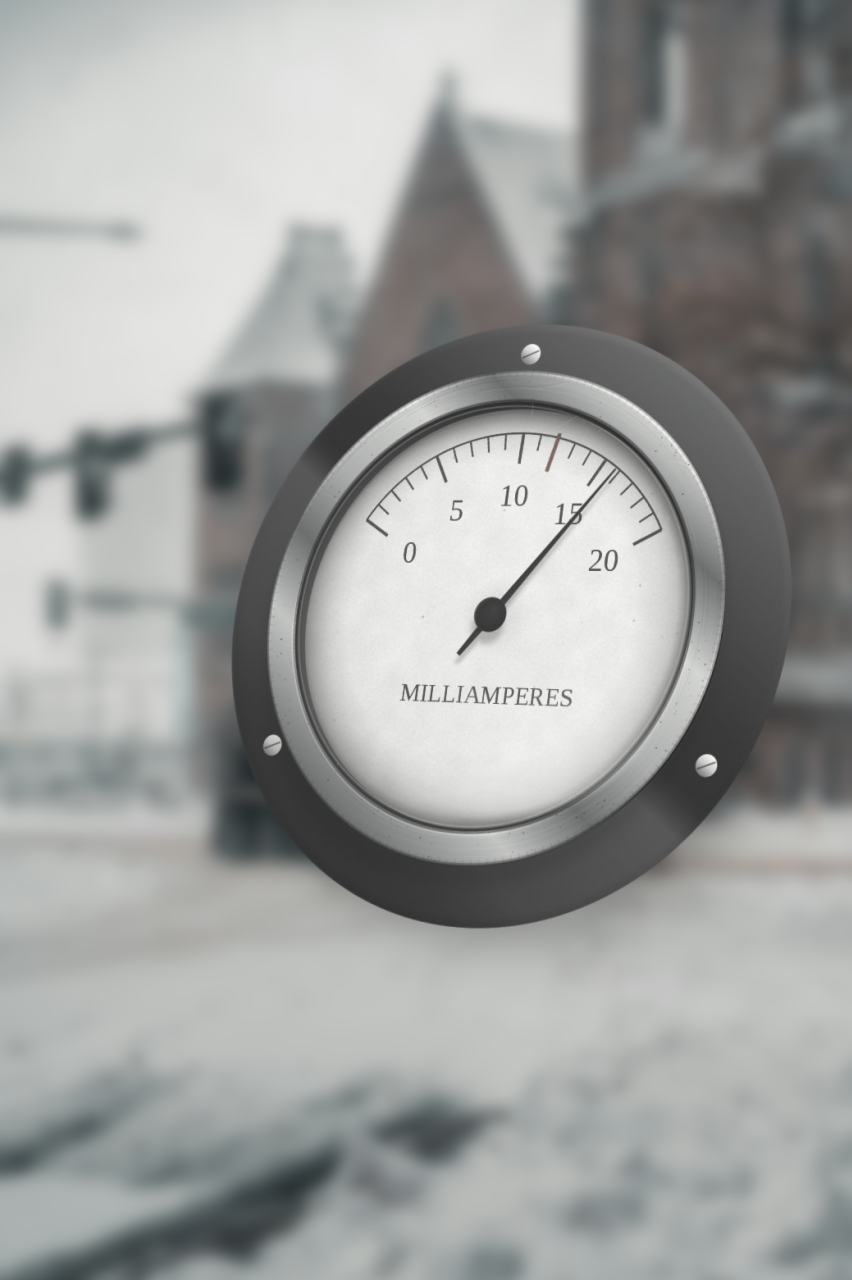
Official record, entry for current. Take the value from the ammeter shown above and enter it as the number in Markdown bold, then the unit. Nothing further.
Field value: **16** mA
